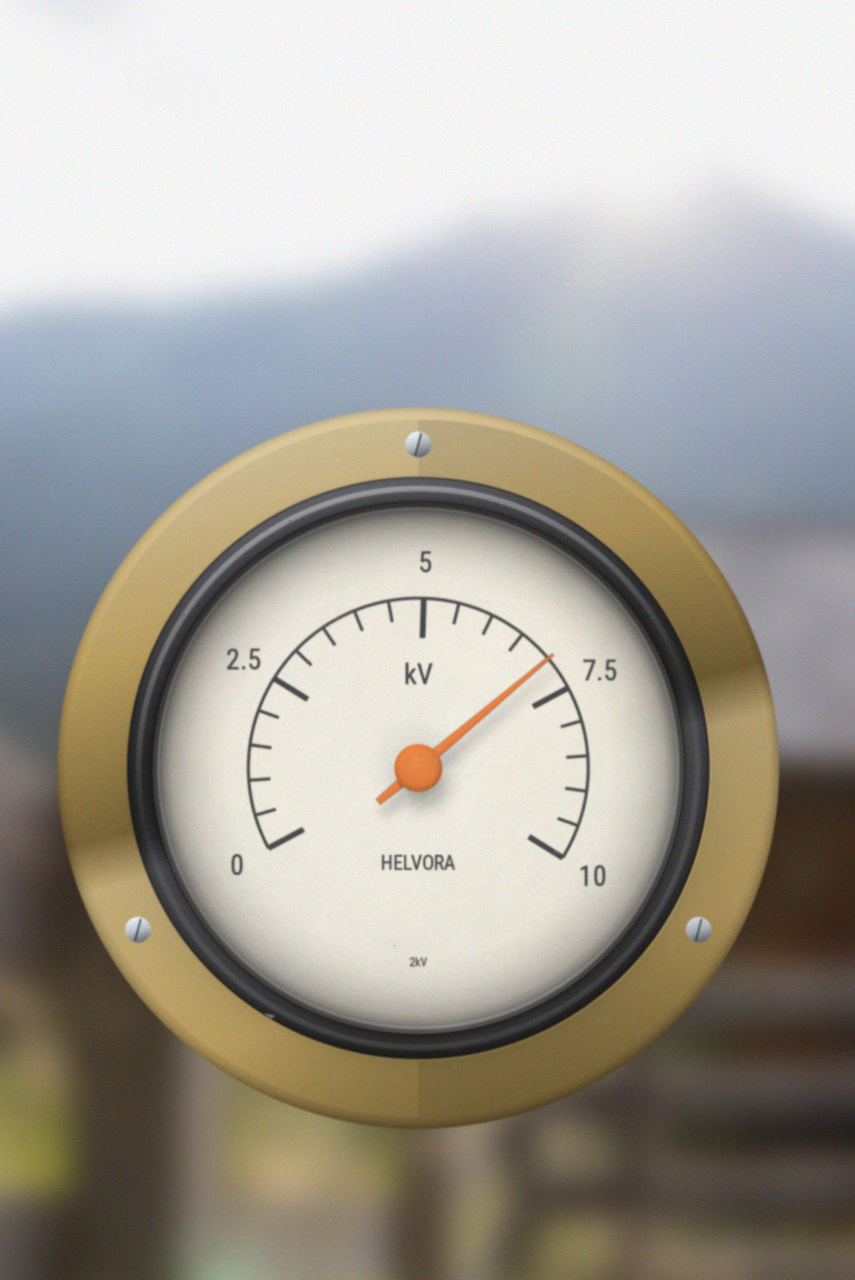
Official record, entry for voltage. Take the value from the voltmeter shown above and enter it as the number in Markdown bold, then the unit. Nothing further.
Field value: **7** kV
